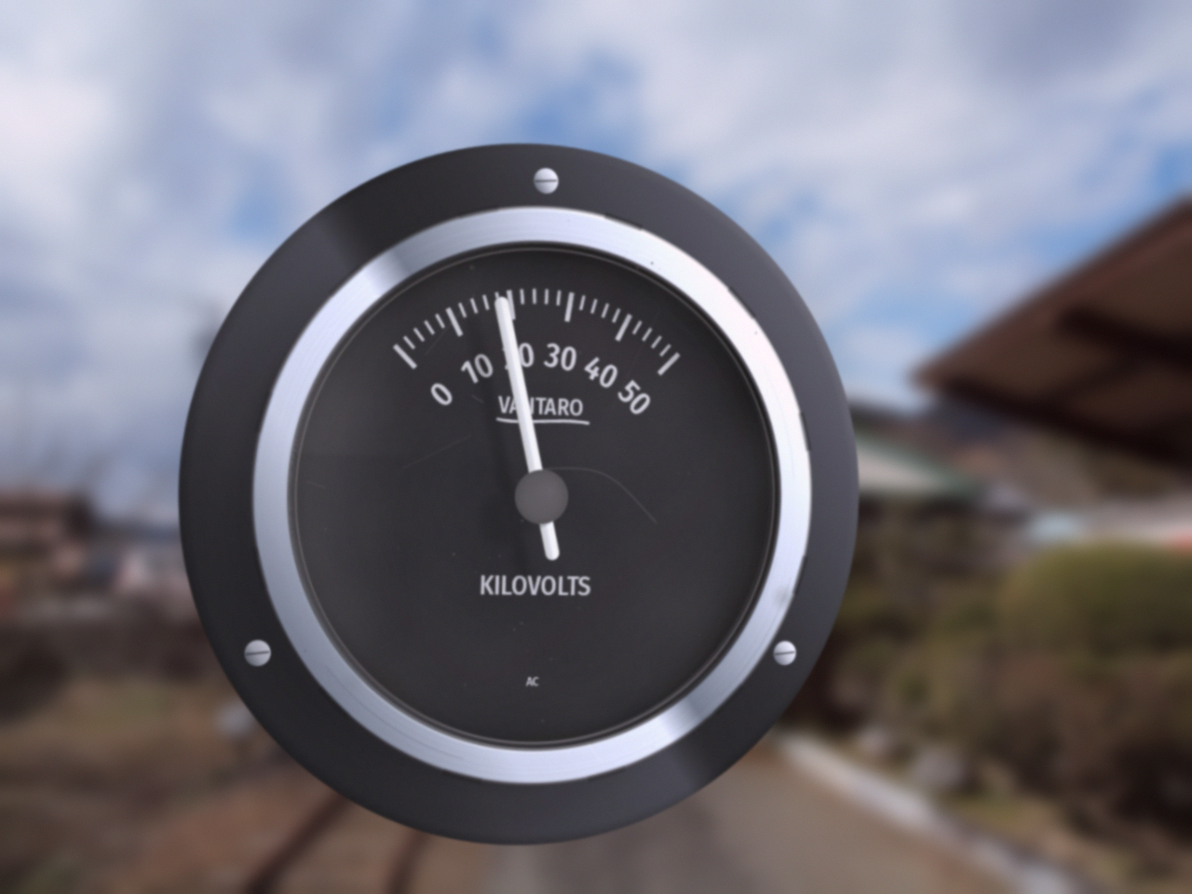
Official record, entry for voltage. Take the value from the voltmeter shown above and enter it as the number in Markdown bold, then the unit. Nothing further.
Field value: **18** kV
